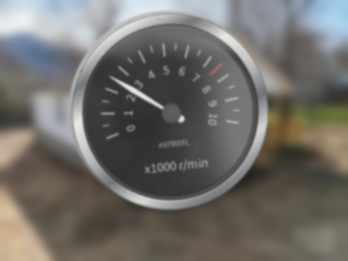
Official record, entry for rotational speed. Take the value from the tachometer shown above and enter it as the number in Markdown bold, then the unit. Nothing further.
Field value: **2500** rpm
